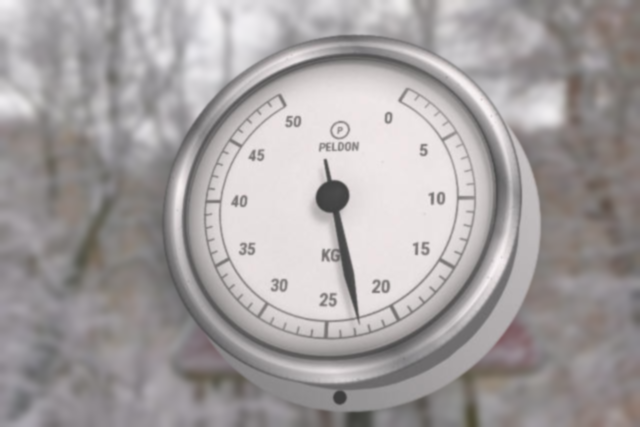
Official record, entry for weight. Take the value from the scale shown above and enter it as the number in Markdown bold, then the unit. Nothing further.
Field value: **22.5** kg
